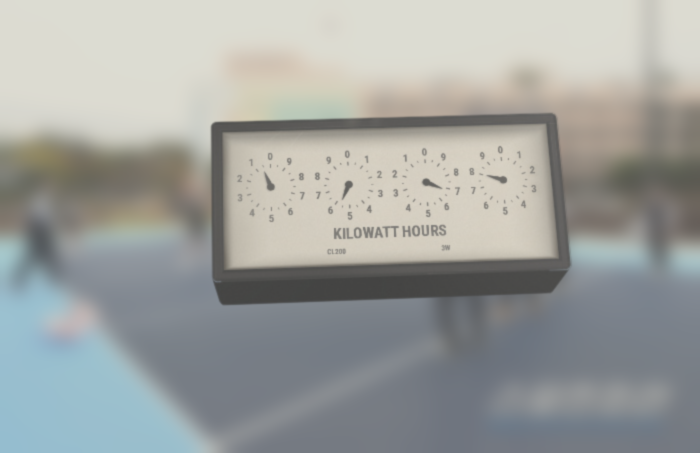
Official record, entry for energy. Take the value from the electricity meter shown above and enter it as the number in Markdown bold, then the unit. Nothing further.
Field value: **568** kWh
